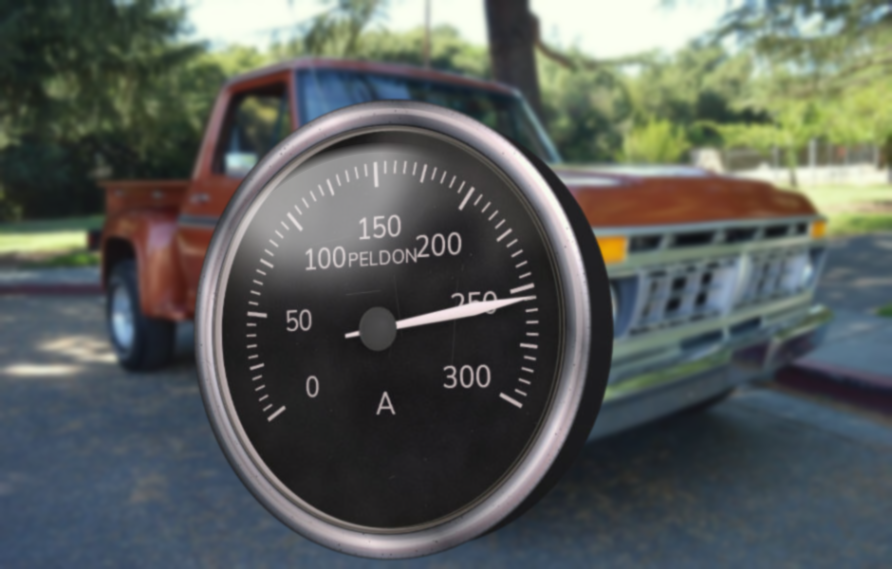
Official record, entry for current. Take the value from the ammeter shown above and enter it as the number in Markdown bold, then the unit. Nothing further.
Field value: **255** A
